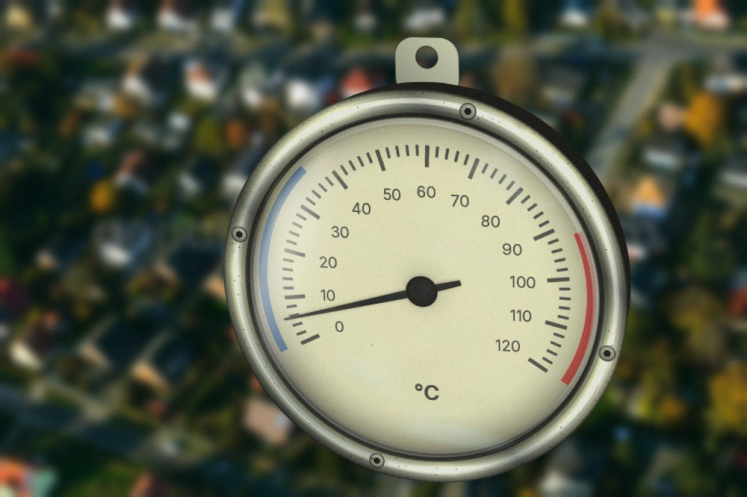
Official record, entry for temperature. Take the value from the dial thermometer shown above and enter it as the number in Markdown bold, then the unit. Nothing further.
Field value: **6** °C
